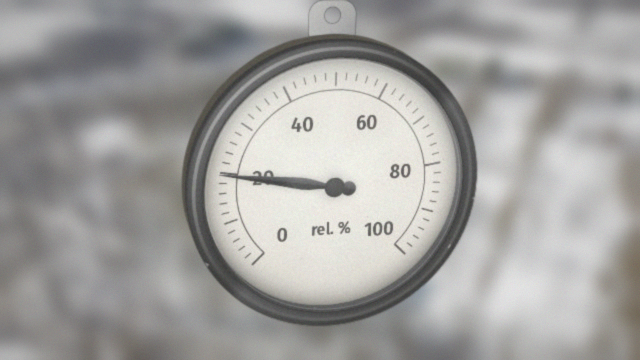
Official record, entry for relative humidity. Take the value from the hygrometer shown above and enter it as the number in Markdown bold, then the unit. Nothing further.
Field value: **20** %
